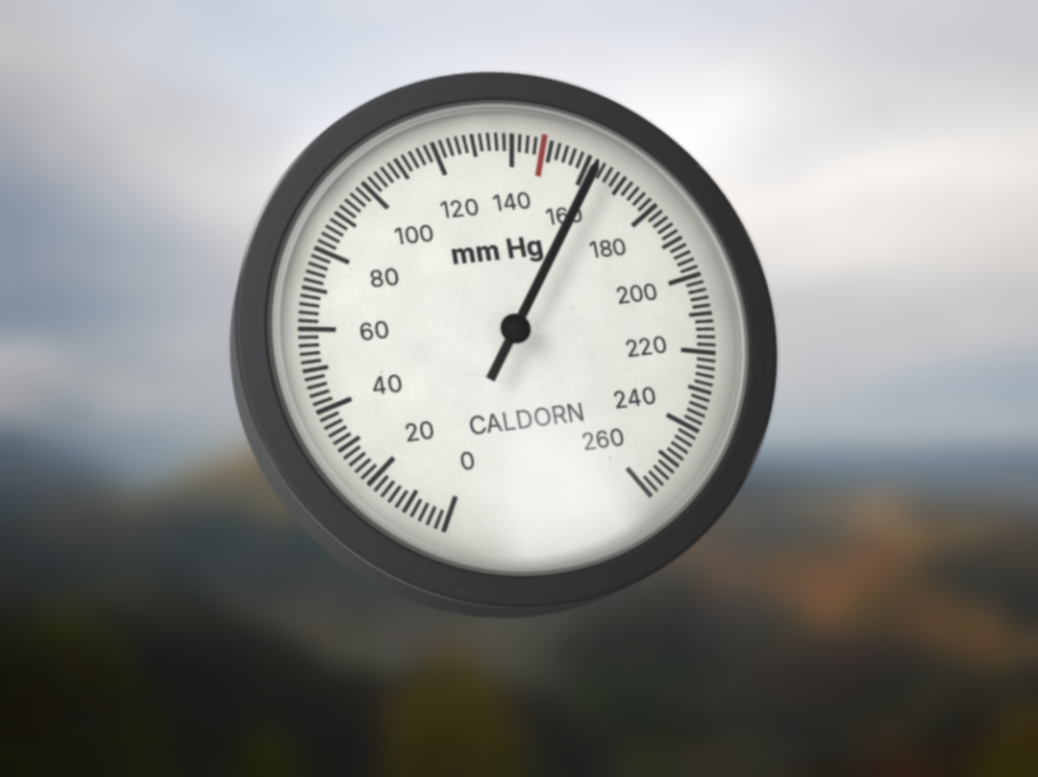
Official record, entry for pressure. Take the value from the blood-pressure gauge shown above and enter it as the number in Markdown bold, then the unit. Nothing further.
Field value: **162** mmHg
